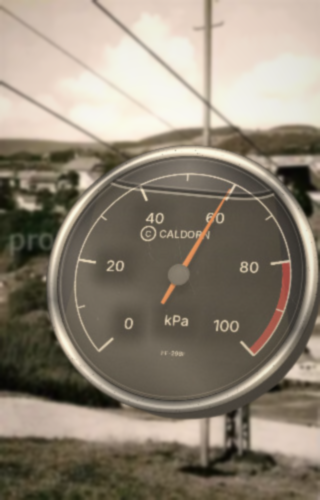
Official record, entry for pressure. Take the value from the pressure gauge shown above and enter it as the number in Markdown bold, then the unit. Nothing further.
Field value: **60** kPa
